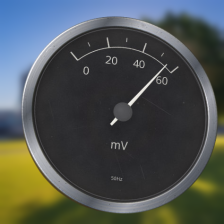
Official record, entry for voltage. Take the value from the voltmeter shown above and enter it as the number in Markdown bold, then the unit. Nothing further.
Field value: **55** mV
